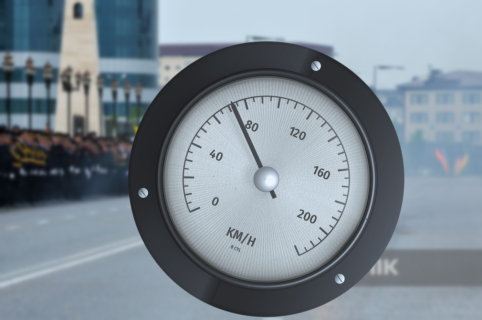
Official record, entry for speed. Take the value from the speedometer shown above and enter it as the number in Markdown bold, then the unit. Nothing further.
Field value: **72.5** km/h
